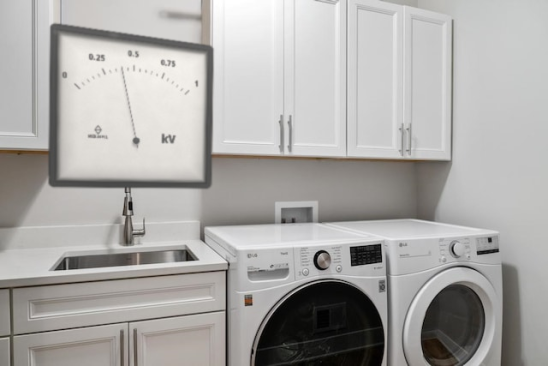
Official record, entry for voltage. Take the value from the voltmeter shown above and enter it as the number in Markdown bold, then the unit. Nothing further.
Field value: **0.4** kV
